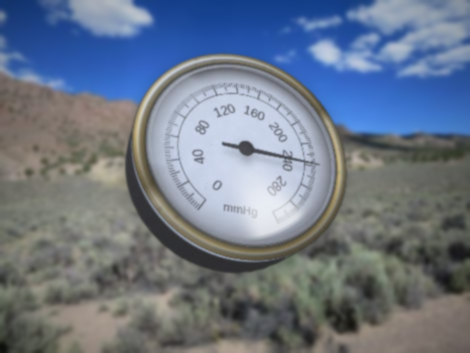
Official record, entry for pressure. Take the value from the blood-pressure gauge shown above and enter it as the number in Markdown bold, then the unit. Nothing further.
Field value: **240** mmHg
